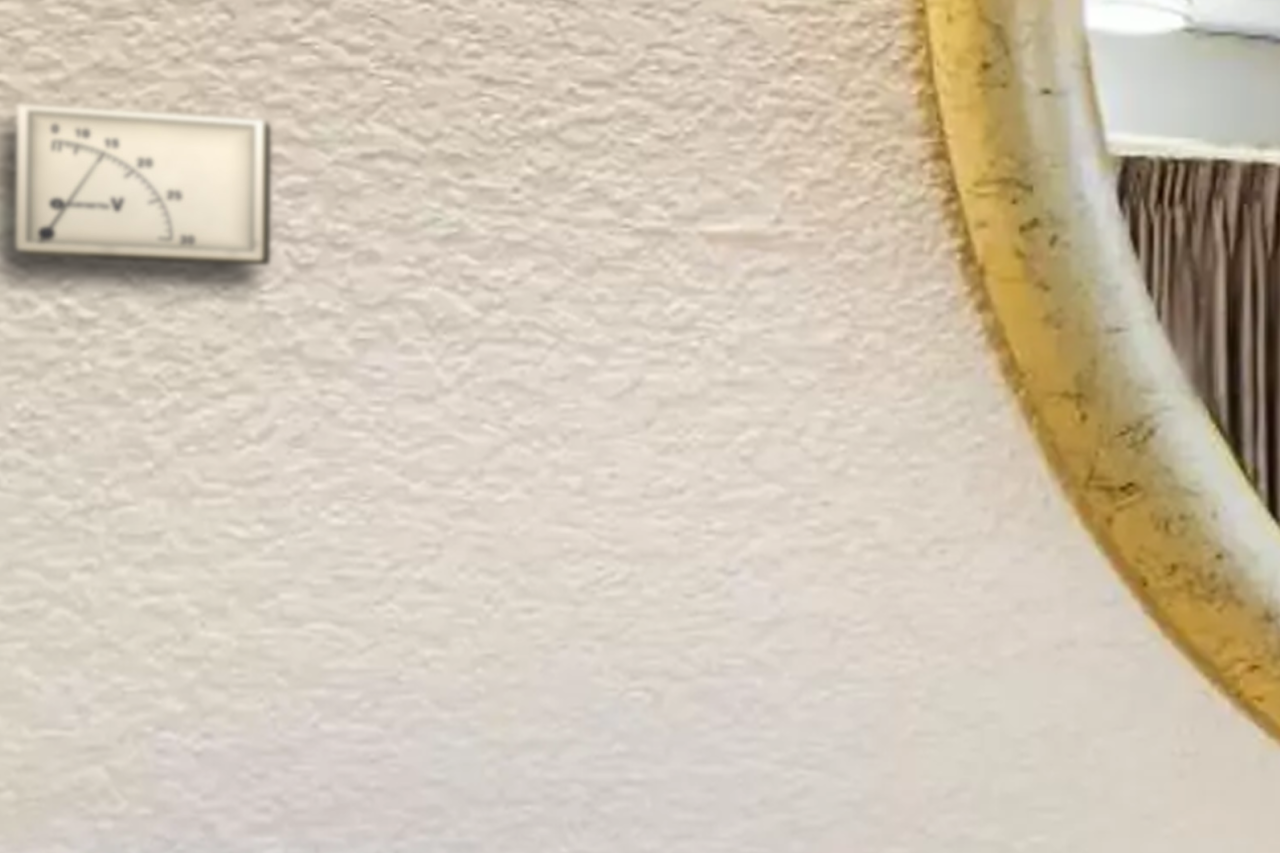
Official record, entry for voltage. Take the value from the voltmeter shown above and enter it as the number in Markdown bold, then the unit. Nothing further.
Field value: **15** V
